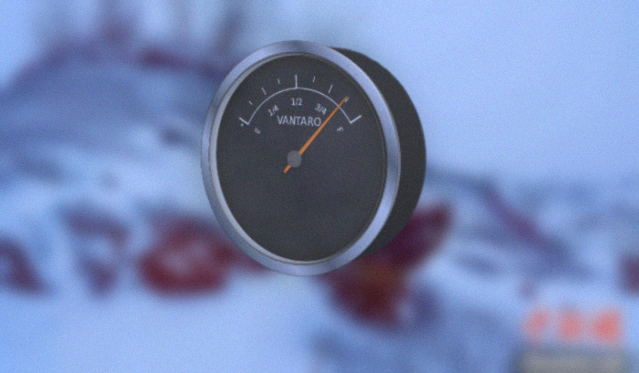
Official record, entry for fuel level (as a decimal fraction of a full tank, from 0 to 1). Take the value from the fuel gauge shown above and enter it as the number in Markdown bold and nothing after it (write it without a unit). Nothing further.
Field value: **0.875**
